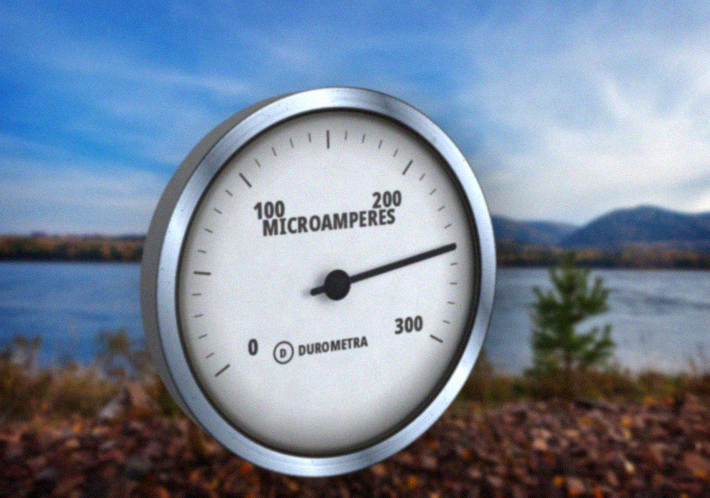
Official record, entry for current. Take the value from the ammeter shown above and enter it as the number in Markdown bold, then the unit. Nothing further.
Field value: **250** µA
